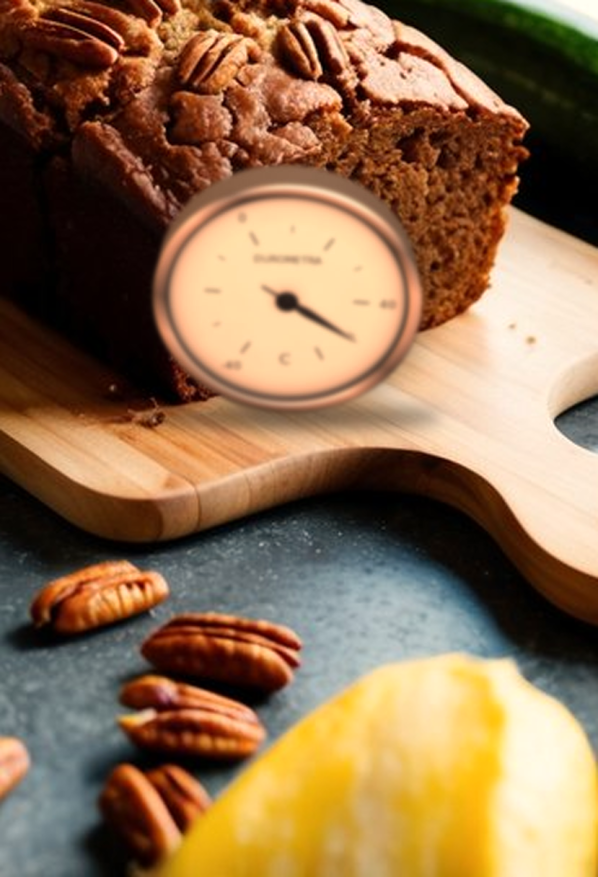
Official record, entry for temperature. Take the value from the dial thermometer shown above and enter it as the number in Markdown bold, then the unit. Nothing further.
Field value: **50** °C
